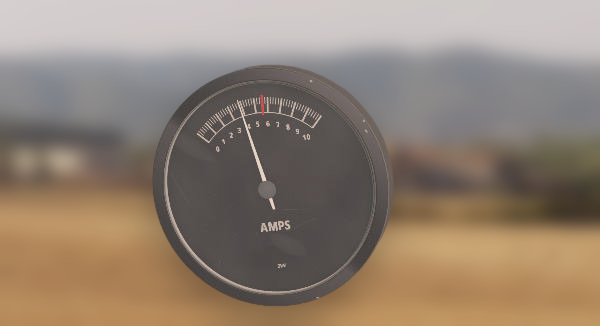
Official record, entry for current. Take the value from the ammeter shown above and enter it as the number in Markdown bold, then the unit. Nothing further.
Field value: **4** A
